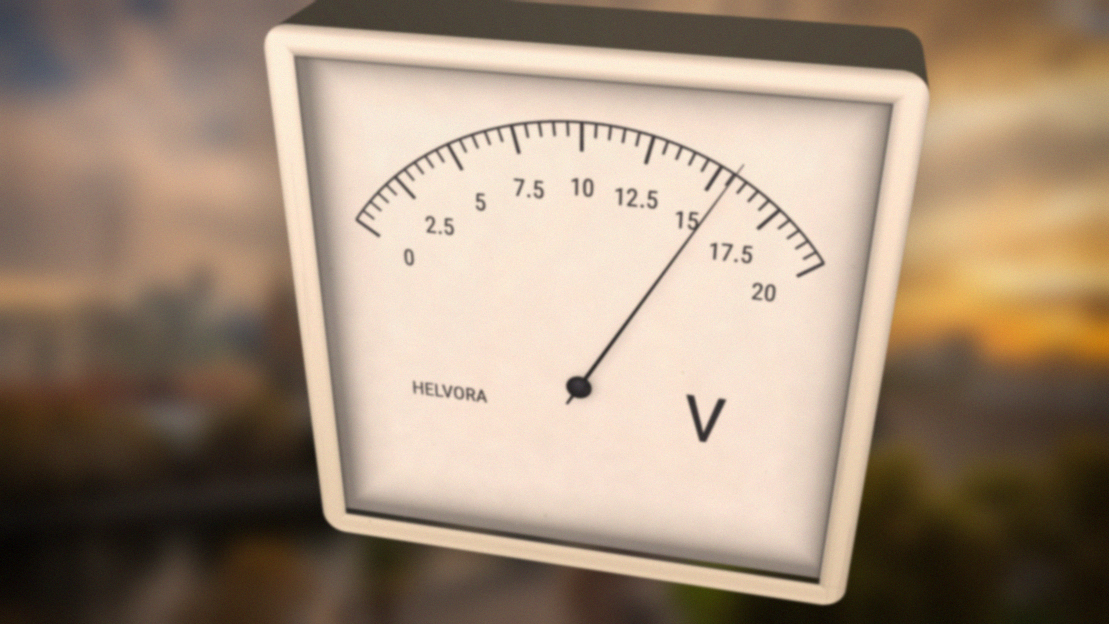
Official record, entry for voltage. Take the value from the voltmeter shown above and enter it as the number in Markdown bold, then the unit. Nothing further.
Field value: **15.5** V
